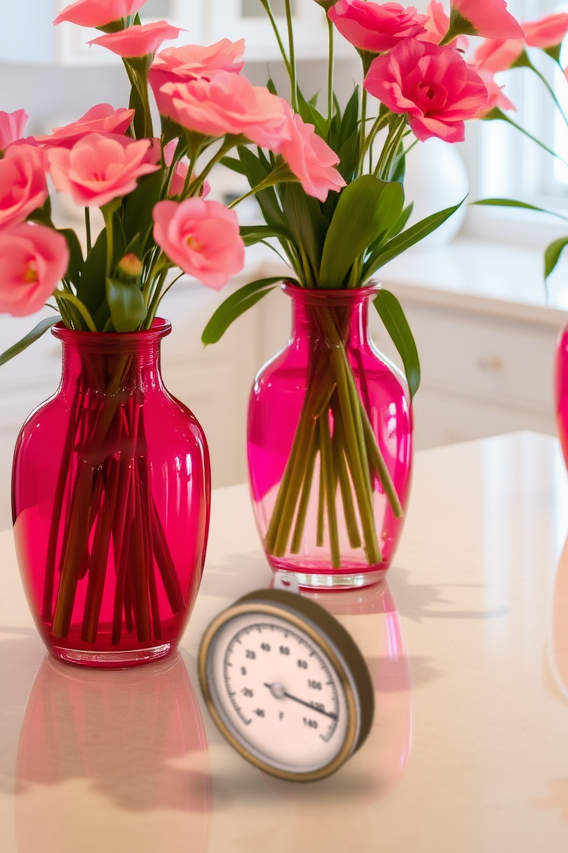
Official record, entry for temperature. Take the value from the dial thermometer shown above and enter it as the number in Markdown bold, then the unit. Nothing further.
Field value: **120** °F
